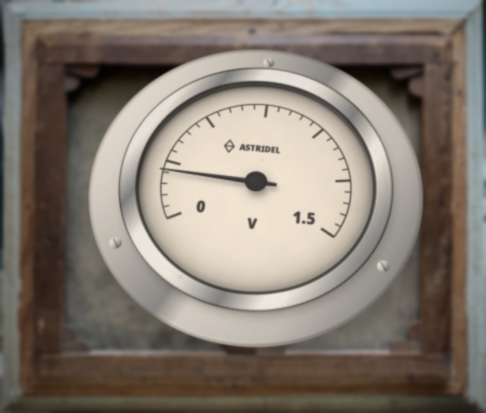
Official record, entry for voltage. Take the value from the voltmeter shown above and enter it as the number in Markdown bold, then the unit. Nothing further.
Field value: **0.2** V
